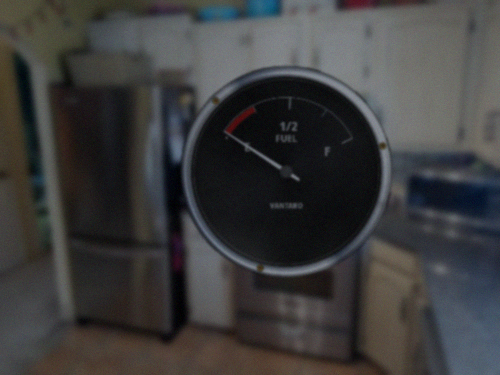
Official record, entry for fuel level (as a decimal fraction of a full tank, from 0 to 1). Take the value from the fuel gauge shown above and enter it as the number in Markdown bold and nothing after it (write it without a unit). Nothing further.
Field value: **0**
